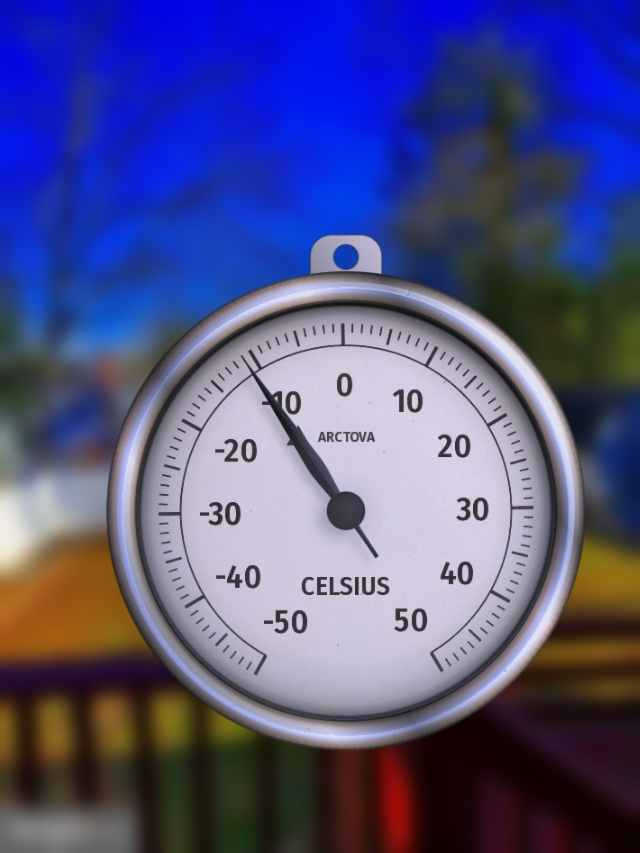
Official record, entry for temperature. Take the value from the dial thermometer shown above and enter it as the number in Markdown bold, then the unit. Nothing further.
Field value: **-11** °C
